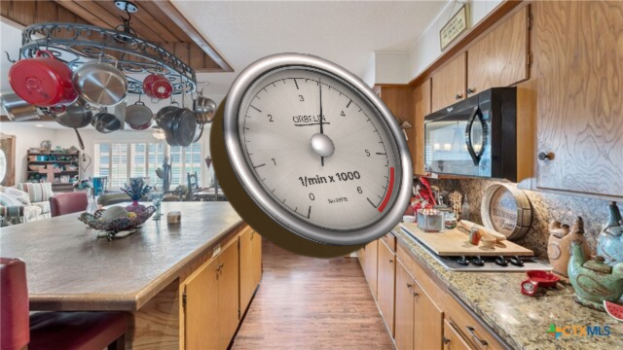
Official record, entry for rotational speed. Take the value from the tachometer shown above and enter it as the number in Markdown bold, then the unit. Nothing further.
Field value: **3400** rpm
